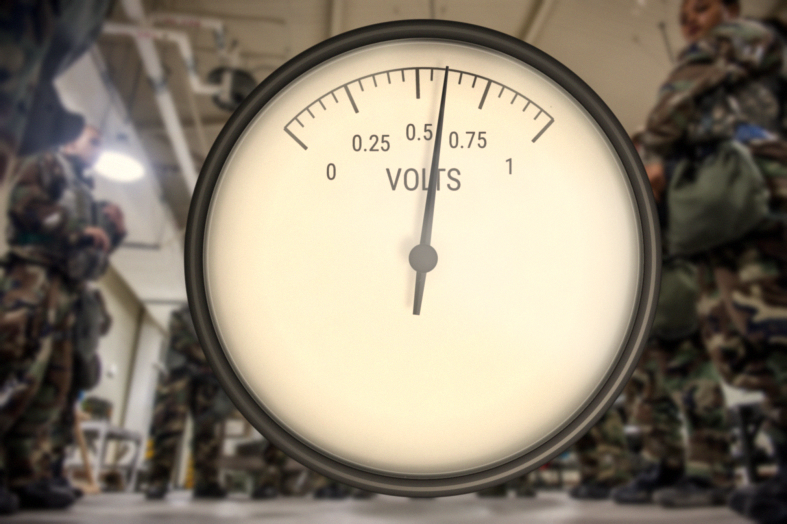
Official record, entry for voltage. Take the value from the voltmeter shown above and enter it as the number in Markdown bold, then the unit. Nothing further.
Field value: **0.6** V
